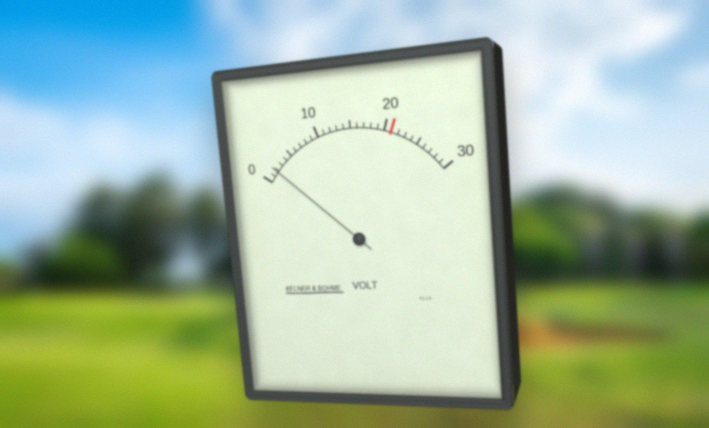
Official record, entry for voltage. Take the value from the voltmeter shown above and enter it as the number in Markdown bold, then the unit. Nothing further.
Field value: **2** V
